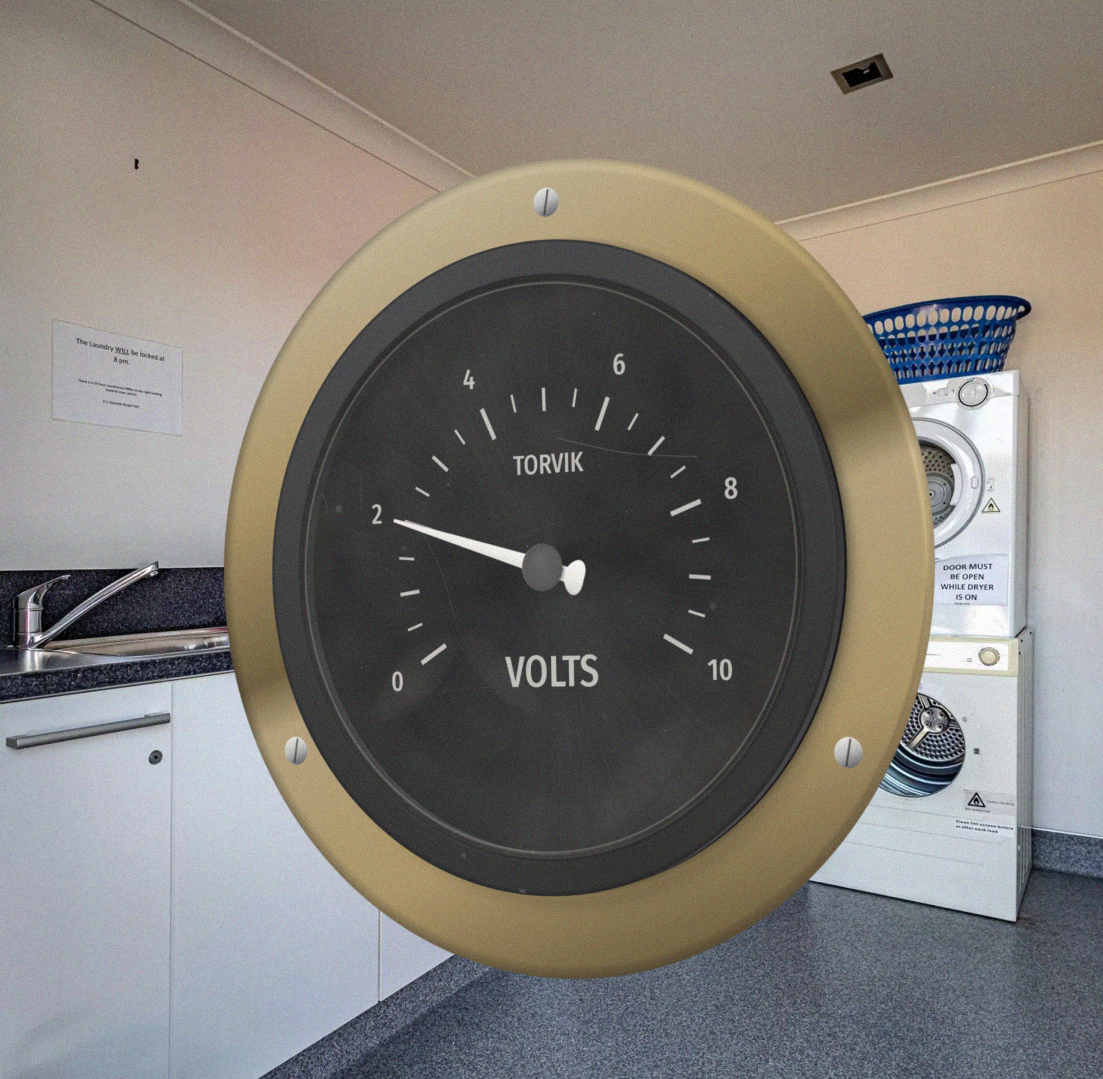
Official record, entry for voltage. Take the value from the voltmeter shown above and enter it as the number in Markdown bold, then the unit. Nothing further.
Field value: **2** V
